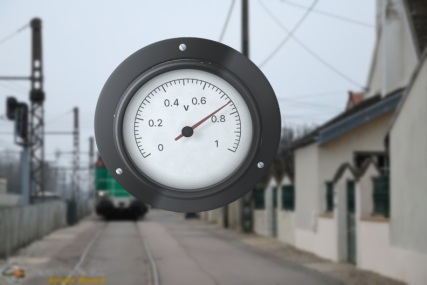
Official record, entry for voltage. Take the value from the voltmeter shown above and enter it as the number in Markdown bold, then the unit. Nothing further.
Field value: **0.74** V
